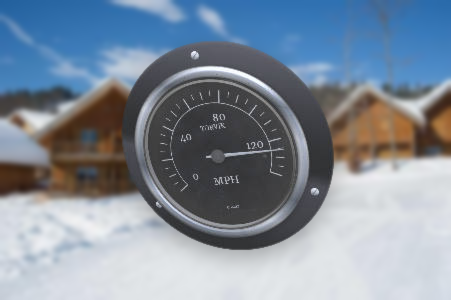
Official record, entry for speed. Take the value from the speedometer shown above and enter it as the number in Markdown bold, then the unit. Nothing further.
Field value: **125** mph
